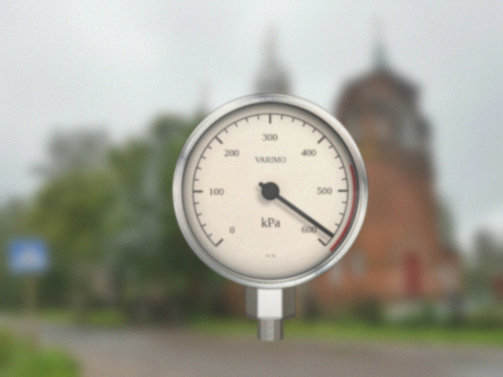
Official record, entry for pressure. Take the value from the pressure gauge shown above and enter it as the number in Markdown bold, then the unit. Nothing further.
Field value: **580** kPa
